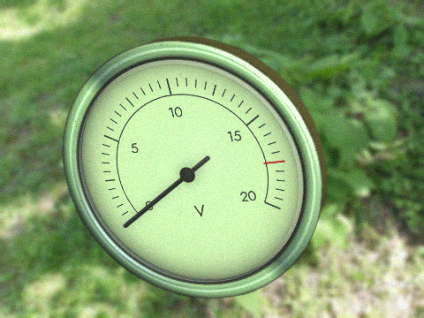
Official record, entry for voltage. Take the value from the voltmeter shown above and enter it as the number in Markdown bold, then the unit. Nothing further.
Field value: **0** V
